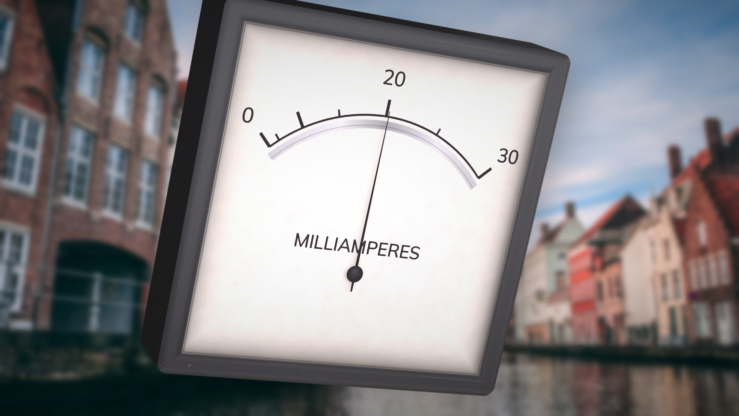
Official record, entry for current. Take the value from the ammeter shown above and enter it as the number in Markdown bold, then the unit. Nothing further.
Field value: **20** mA
